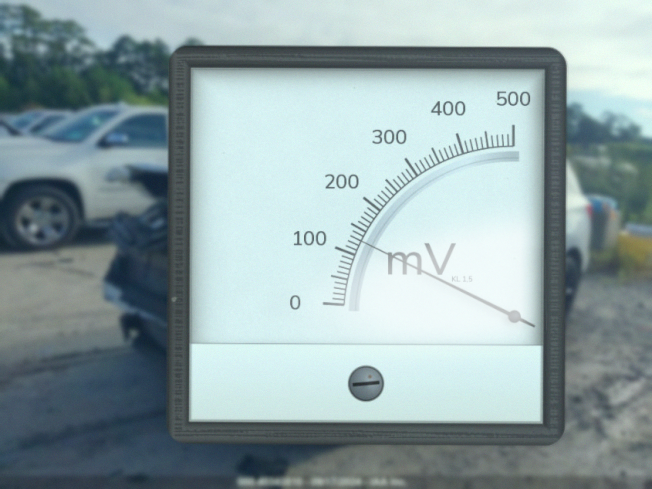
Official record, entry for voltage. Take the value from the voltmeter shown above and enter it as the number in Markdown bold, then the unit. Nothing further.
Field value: **130** mV
